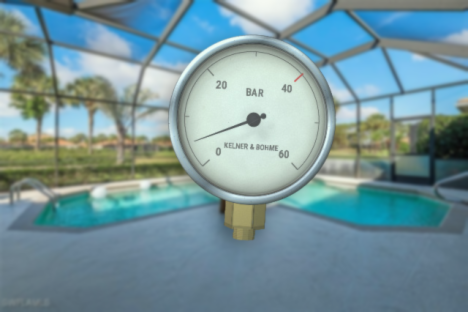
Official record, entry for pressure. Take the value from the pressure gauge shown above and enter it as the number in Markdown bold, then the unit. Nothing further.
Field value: **5** bar
